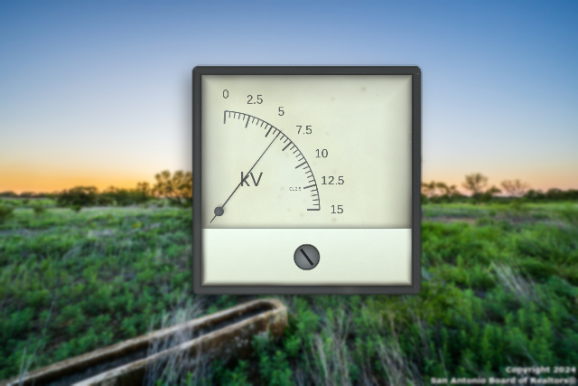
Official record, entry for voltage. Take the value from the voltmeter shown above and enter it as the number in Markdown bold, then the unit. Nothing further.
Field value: **6** kV
